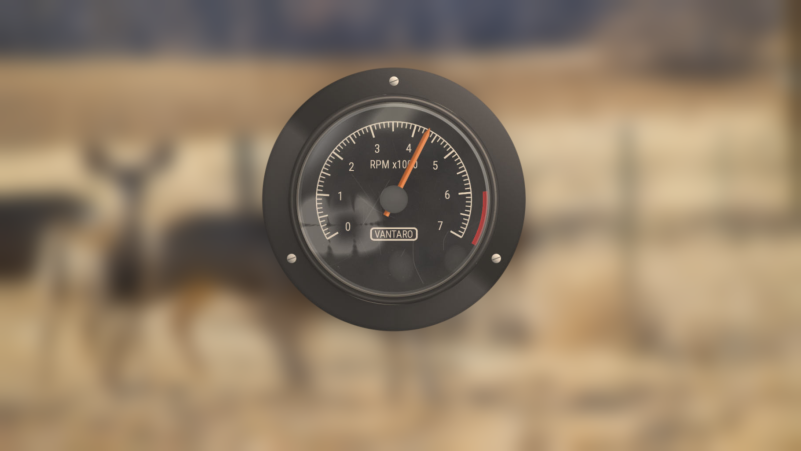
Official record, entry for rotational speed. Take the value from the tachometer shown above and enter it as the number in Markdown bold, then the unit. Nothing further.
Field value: **4300** rpm
